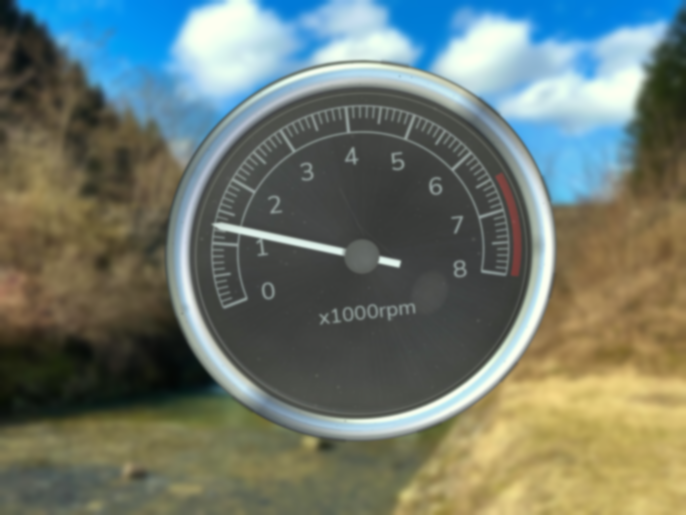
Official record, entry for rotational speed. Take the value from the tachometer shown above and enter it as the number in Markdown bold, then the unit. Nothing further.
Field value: **1300** rpm
